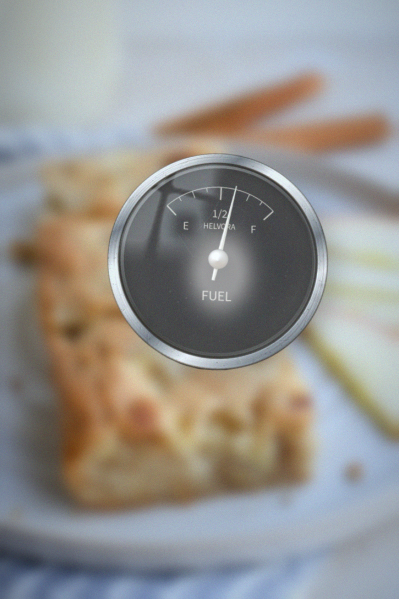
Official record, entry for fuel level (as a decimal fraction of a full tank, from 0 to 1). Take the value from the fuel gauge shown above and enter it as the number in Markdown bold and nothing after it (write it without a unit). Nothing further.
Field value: **0.625**
